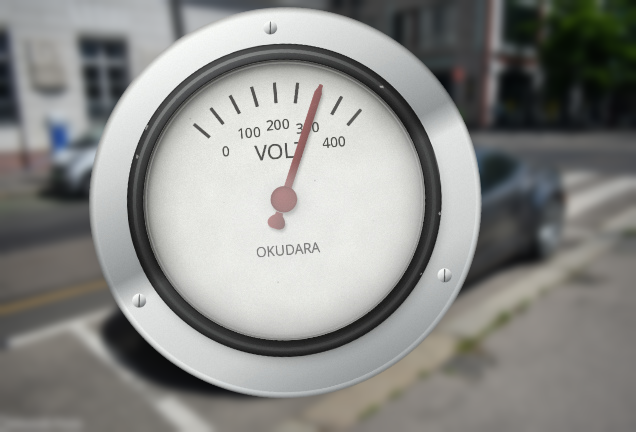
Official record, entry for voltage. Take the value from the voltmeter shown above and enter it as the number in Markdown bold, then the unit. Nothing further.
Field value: **300** V
